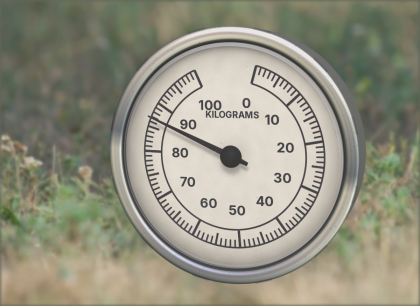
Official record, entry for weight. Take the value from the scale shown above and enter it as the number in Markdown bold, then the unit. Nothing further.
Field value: **87** kg
